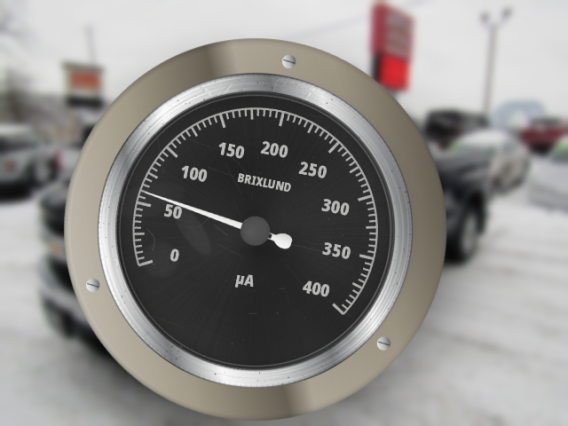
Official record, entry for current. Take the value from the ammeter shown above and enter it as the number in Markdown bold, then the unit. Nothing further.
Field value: **60** µA
